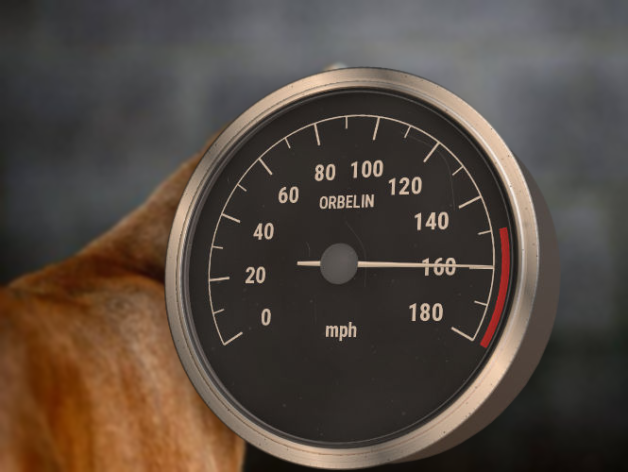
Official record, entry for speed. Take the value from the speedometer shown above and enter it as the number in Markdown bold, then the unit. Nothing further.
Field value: **160** mph
